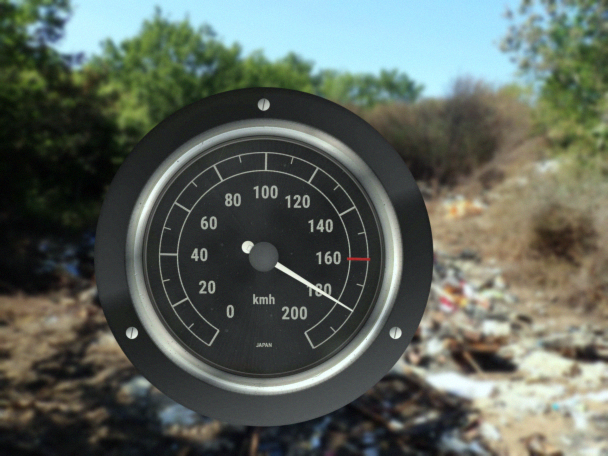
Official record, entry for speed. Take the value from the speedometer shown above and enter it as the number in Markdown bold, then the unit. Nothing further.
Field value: **180** km/h
